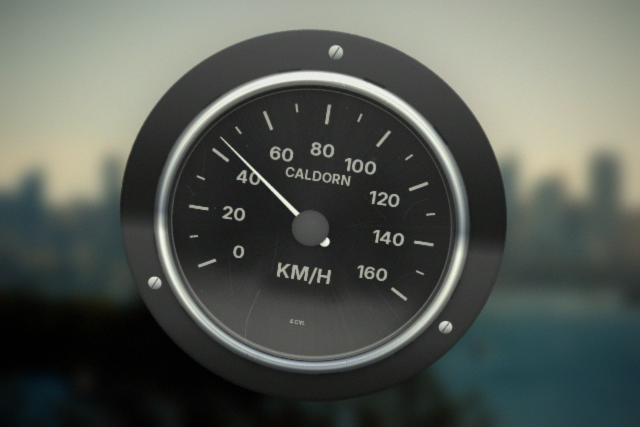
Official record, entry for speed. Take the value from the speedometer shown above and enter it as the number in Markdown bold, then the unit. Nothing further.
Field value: **45** km/h
